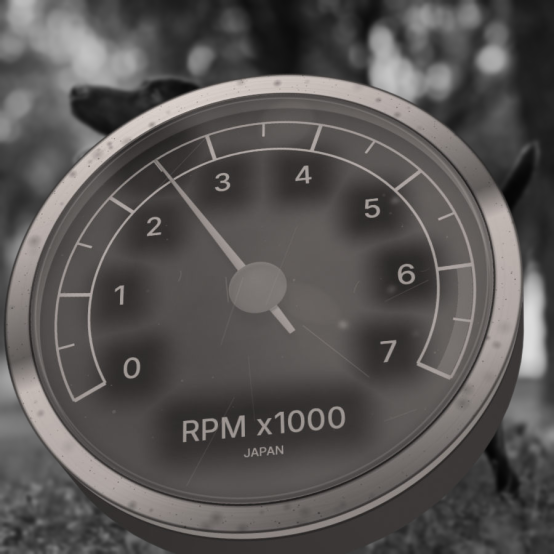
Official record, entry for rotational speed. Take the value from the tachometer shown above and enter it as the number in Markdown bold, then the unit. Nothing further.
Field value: **2500** rpm
